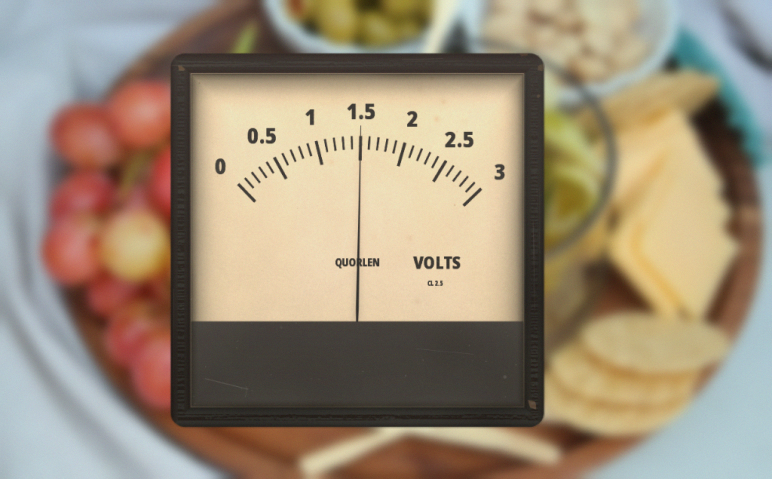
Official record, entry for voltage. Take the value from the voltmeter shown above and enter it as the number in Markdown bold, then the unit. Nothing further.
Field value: **1.5** V
